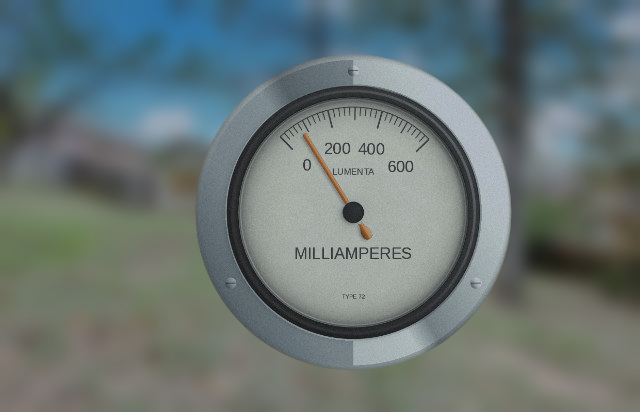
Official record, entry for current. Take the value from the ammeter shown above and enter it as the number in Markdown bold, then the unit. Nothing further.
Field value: **80** mA
